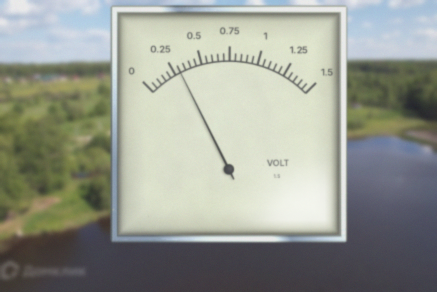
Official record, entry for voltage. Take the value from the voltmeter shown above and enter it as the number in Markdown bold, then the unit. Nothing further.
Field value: **0.3** V
